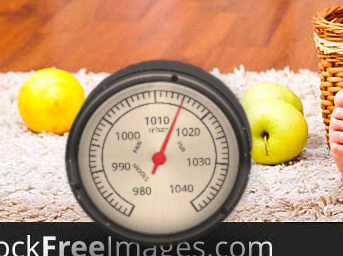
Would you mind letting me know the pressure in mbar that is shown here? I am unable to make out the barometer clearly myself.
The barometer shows 1015 mbar
